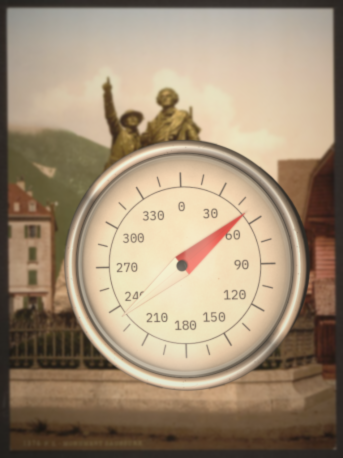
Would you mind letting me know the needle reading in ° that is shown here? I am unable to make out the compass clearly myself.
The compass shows 52.5 °
